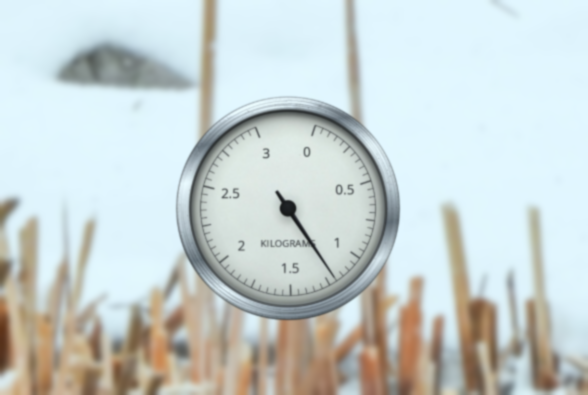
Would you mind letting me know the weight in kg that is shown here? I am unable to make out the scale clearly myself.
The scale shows 1.2 kg
